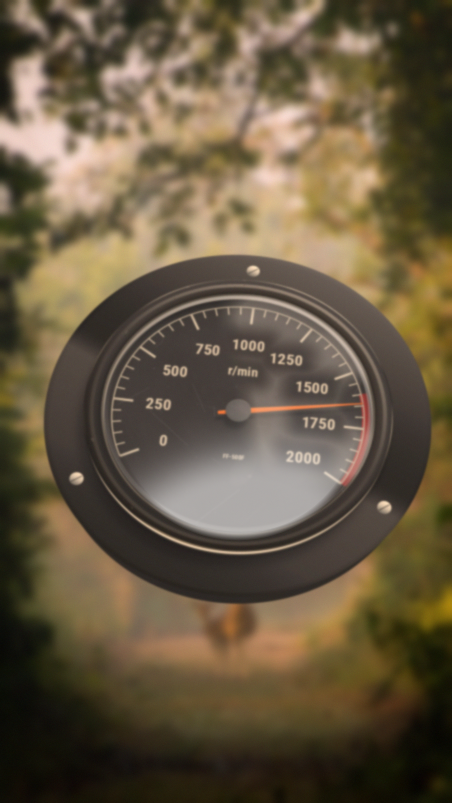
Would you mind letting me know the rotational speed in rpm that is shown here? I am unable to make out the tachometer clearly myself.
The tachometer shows 1650 rpm
